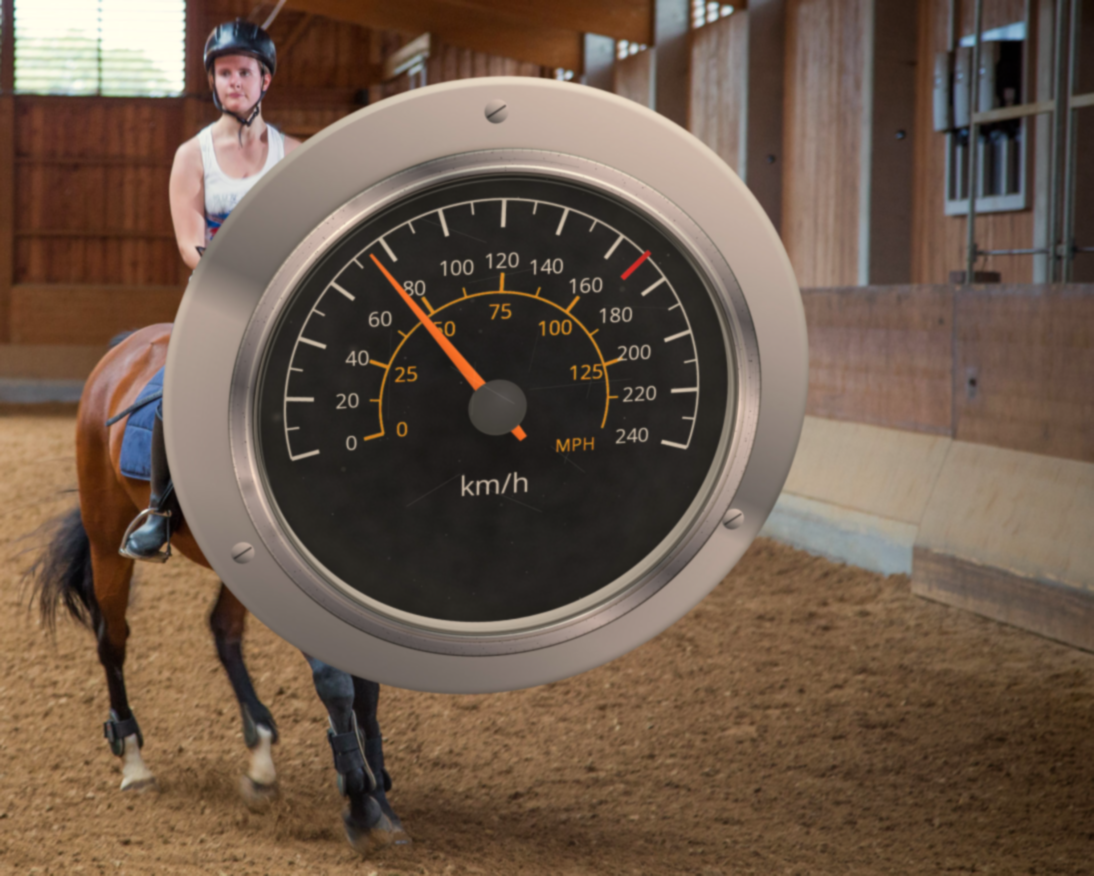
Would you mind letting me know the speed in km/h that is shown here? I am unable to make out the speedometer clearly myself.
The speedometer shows 75 km/h
